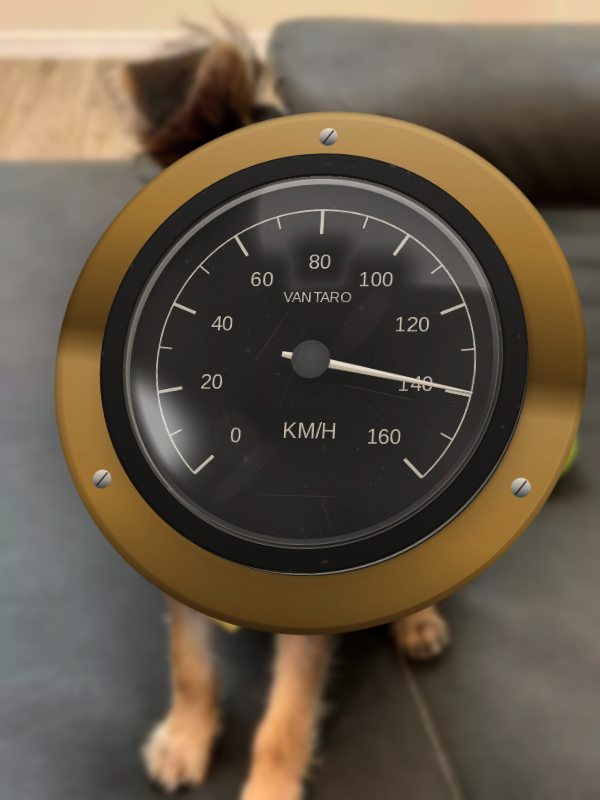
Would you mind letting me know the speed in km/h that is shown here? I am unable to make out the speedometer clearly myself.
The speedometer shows 140 km/h
